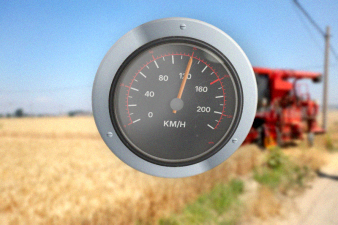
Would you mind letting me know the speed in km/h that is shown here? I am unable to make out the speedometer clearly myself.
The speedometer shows 120 km/h
